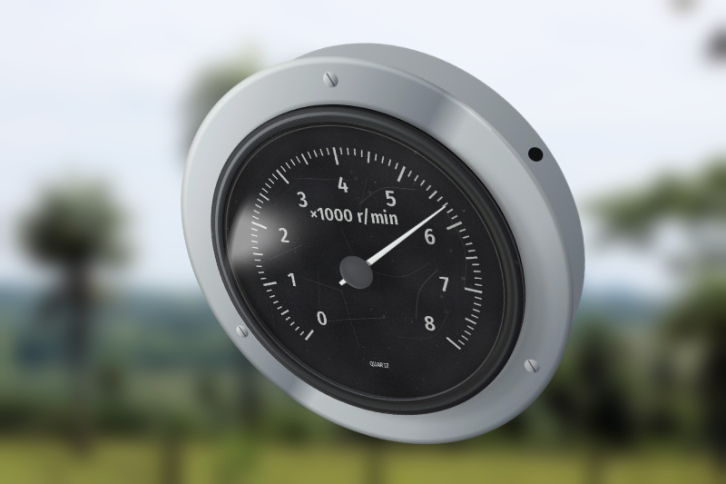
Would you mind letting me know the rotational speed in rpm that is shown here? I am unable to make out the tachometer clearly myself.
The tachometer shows 5700 rpm
